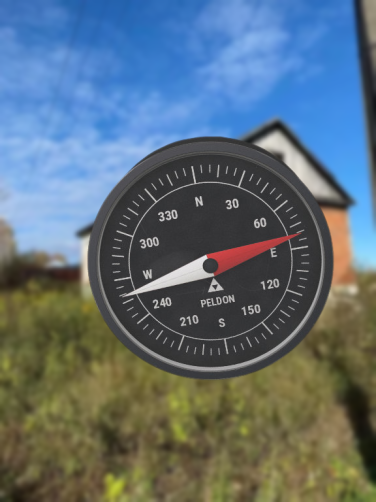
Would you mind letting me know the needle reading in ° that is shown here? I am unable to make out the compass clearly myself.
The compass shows 80 °
